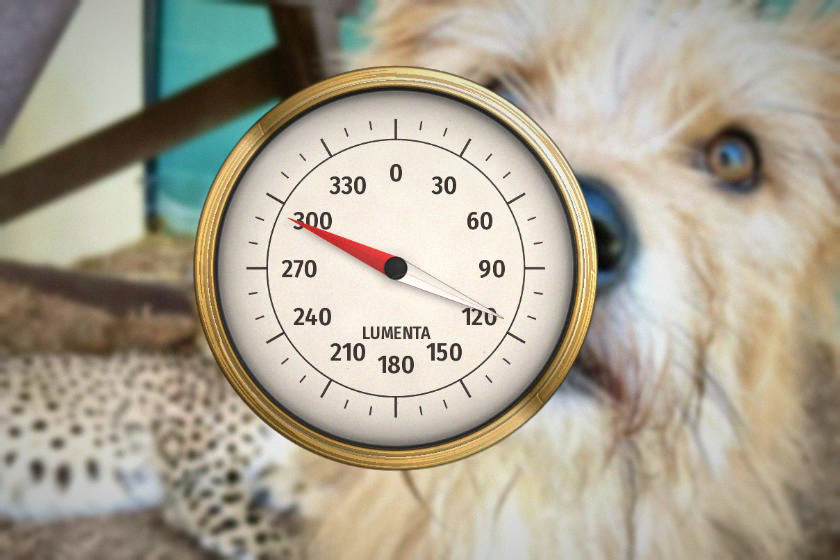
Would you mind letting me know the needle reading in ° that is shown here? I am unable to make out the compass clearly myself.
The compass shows 295 °
